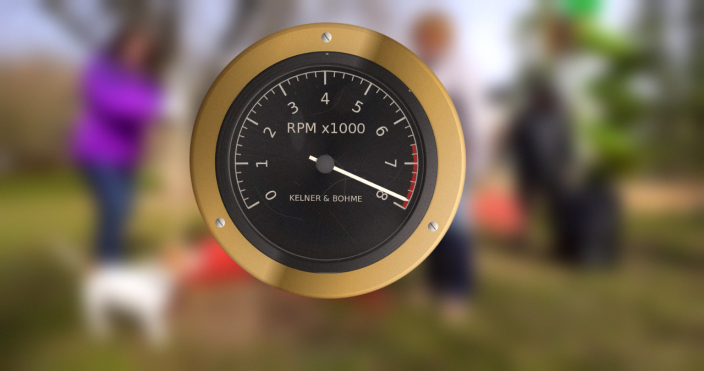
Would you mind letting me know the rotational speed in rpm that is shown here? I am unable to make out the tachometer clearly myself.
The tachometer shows 7800 rpm
